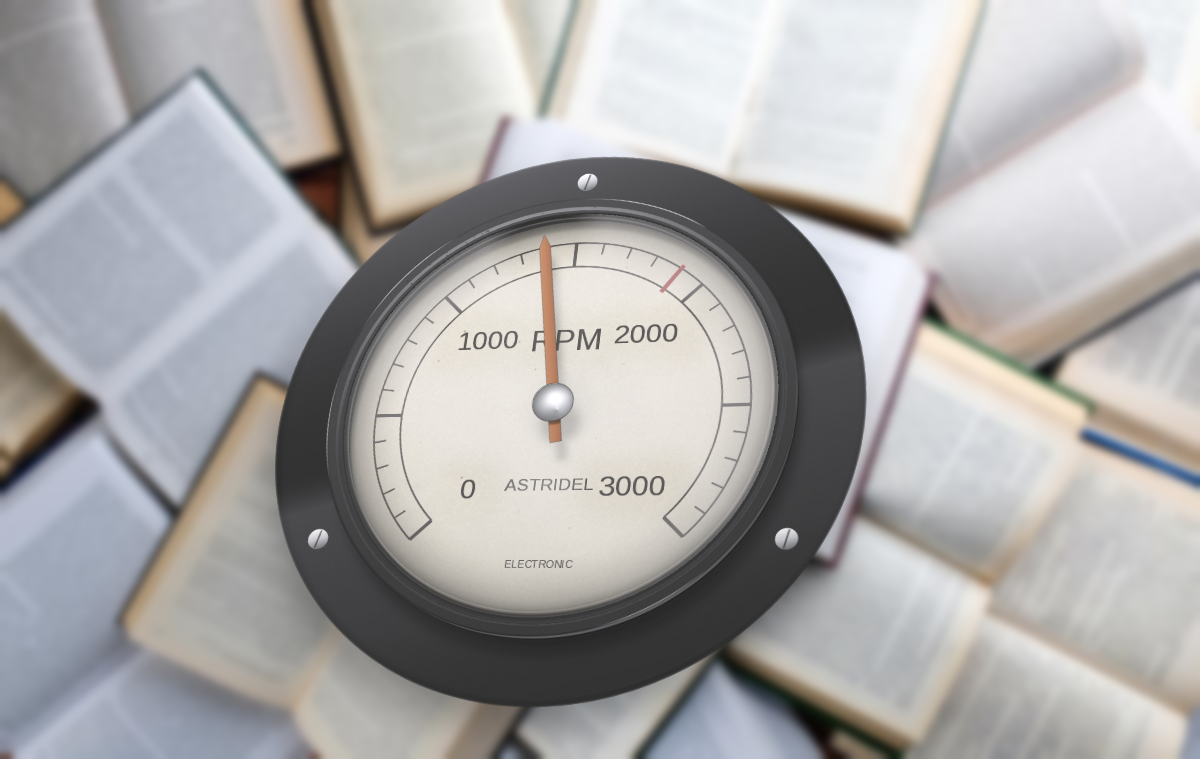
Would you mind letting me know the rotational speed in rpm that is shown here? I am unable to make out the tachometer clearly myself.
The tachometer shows 1400 rpm
